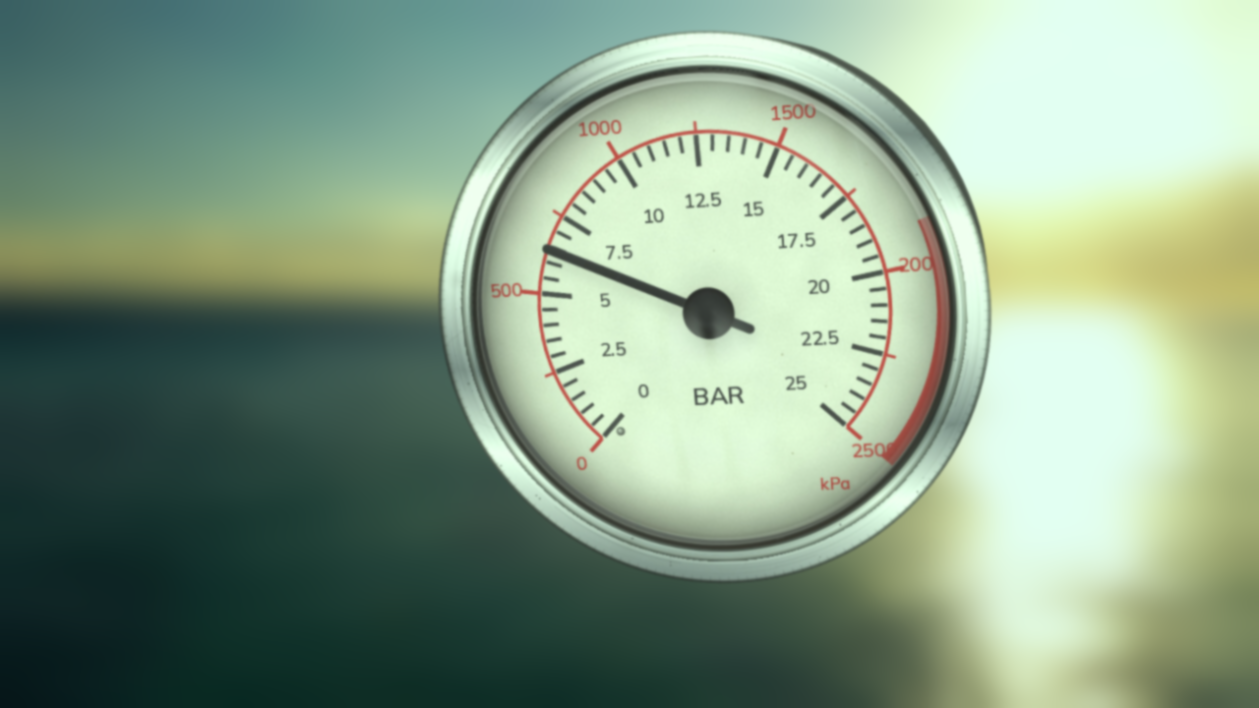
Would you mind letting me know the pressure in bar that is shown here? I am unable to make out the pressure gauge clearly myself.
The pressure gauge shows 6.5 bar
